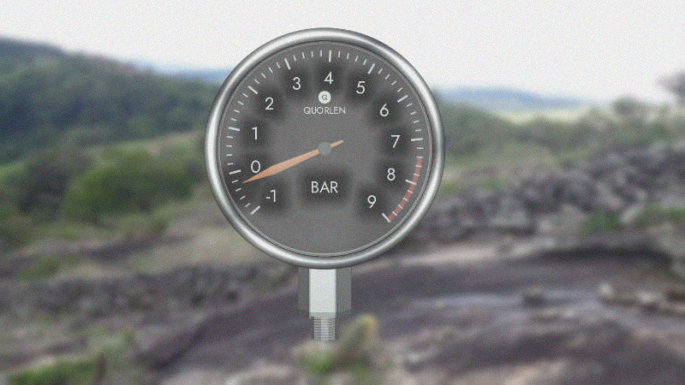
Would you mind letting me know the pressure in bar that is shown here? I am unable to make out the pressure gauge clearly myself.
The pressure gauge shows -0.3 bar
